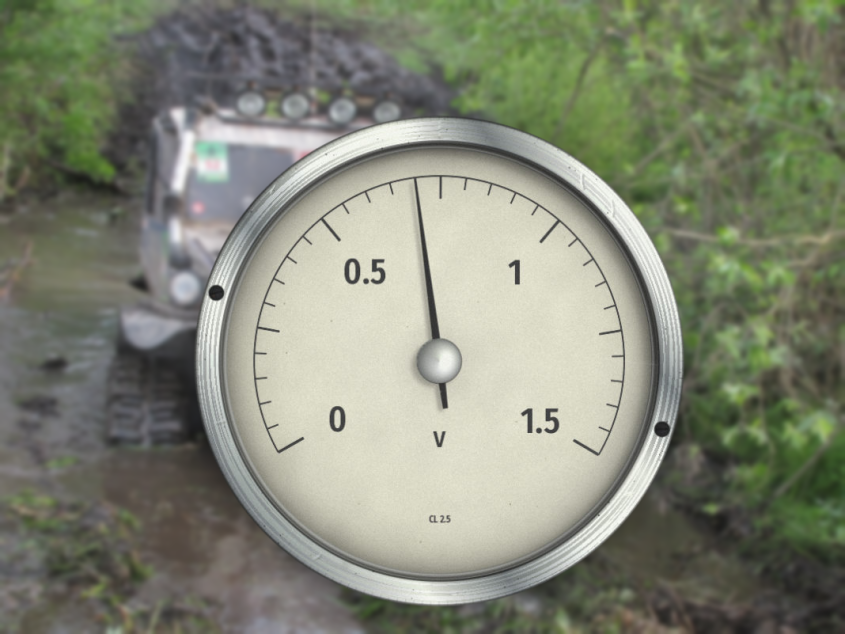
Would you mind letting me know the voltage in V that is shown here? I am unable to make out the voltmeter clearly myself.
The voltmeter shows 0.7 V
